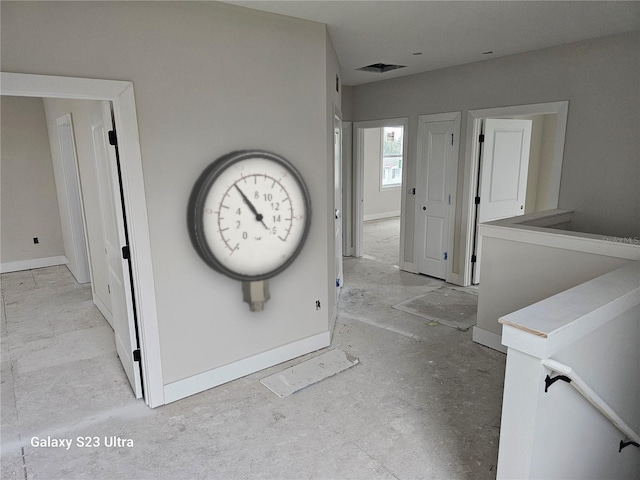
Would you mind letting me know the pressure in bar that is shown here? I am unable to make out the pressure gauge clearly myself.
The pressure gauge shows 6 bar
